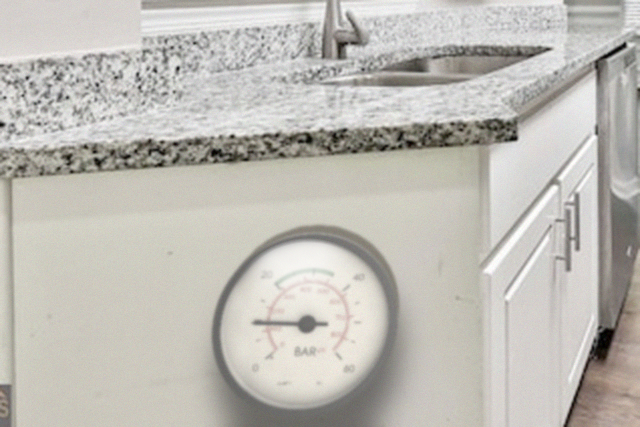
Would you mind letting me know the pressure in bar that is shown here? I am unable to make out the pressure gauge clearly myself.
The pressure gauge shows 10 bar
